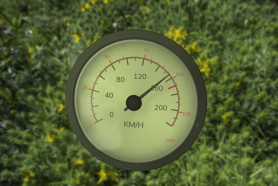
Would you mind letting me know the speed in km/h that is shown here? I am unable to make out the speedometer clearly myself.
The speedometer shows 155 km/h
